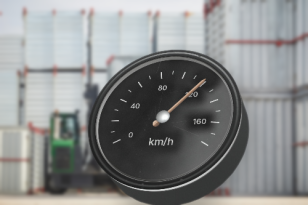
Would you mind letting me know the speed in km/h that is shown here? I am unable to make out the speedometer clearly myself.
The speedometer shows 120 km/h
